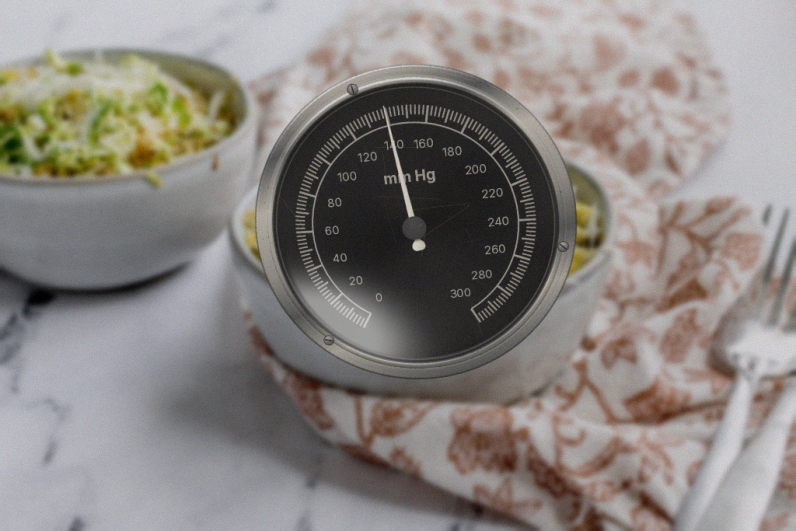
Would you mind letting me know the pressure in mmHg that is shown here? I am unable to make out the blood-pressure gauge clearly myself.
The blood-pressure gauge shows 140 mmHg
